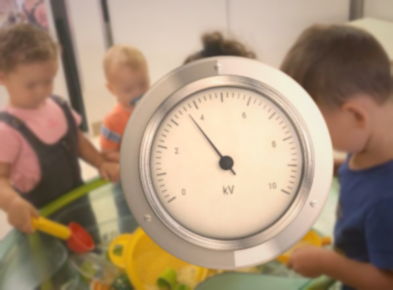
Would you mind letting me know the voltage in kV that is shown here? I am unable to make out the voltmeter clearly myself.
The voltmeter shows 3.6 kV
